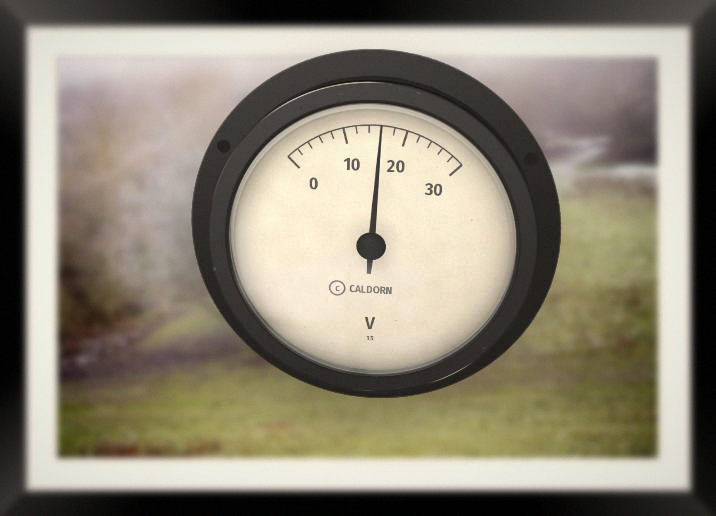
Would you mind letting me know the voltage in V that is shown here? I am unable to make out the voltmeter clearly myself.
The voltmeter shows 16 V
